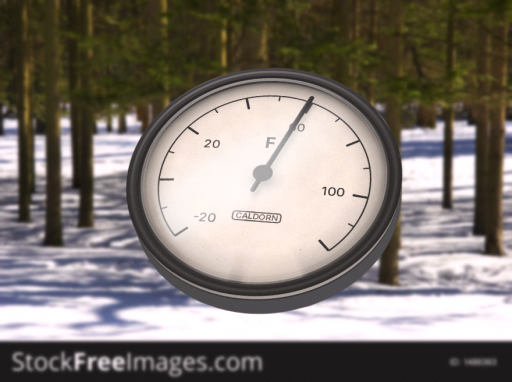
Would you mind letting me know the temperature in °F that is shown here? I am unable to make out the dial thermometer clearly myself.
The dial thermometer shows 60 °F
